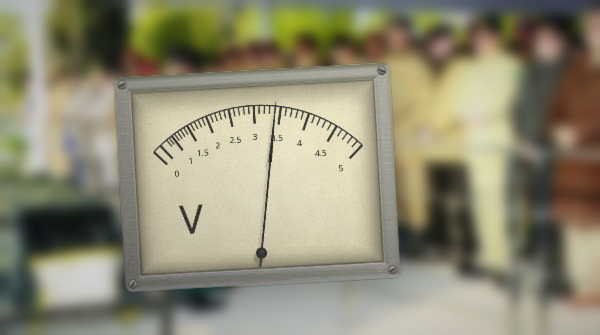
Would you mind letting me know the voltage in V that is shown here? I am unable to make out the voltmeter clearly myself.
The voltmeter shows 3.4 V
